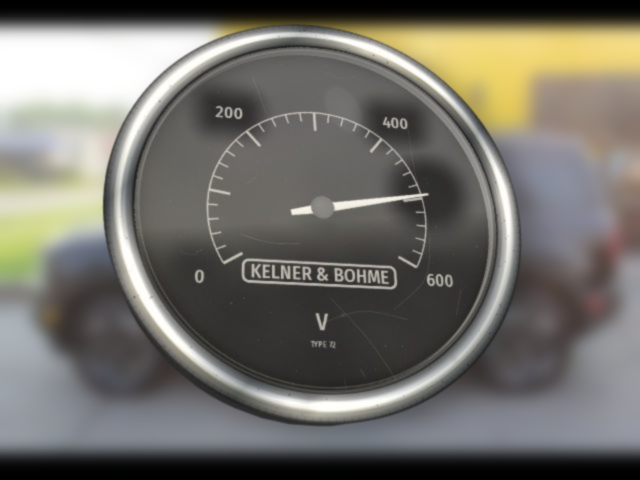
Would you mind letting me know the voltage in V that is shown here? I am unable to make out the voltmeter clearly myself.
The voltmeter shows 500 V
